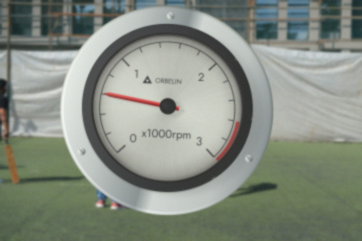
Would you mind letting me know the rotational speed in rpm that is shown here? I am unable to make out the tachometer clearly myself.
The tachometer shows 600 rpm
